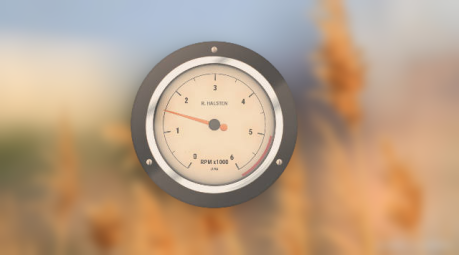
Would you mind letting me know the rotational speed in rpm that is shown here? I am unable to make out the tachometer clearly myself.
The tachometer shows 1500 rpm
